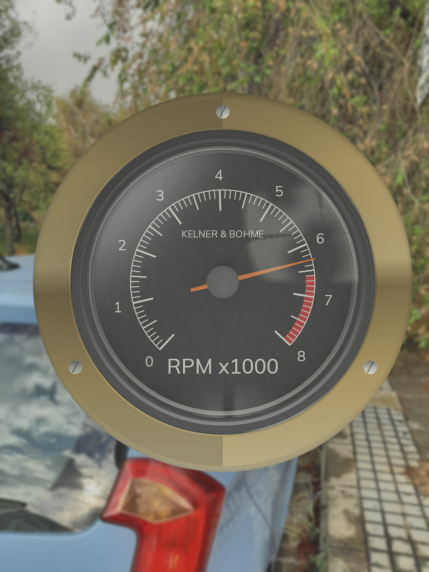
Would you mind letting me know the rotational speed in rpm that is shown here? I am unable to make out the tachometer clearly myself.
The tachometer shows 6300 rpm
